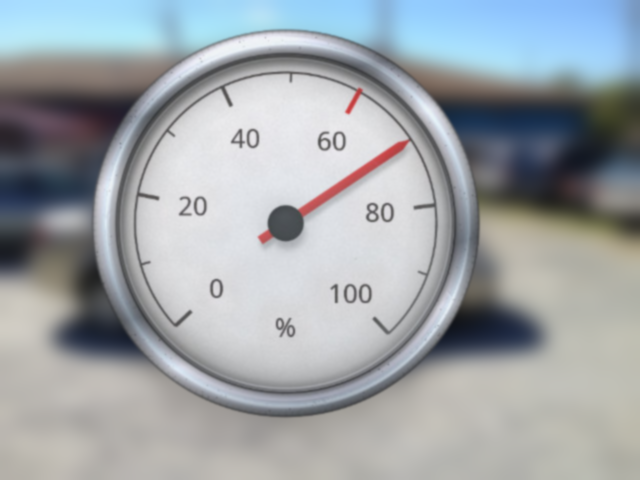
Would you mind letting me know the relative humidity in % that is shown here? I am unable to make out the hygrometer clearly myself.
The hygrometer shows 70 %
